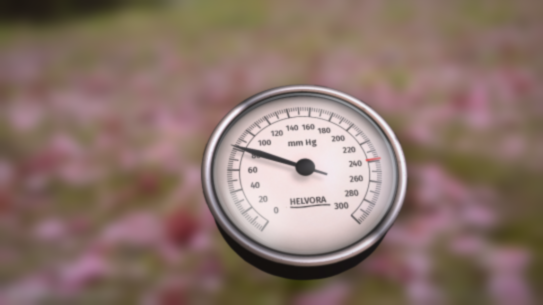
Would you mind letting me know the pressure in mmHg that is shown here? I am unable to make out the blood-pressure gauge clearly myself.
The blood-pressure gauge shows 80 mmHg
